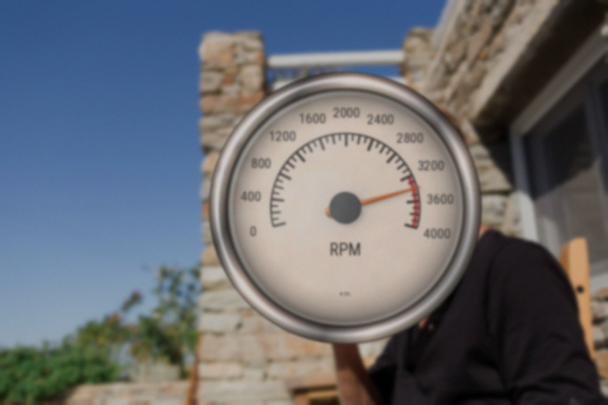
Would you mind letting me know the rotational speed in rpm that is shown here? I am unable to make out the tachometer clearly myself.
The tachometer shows 3400 rpm
